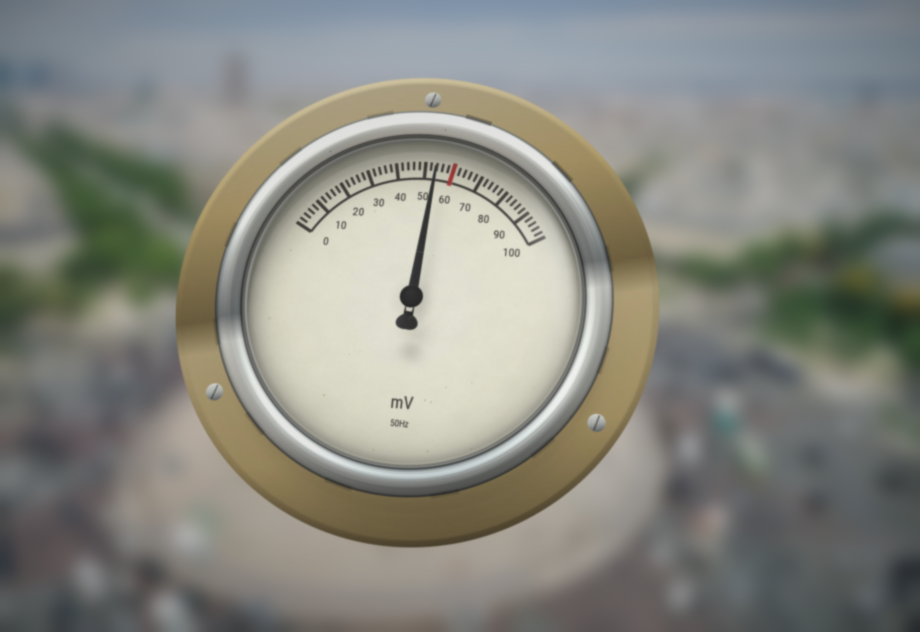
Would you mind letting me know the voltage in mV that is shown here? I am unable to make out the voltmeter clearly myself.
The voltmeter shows 54 mV
